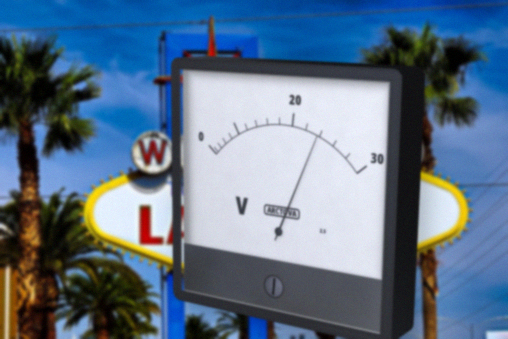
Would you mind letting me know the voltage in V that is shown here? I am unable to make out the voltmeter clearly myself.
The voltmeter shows 24 V
